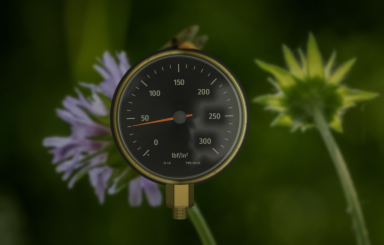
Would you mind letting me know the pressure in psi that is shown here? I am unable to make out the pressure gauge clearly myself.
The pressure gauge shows 40 psi
